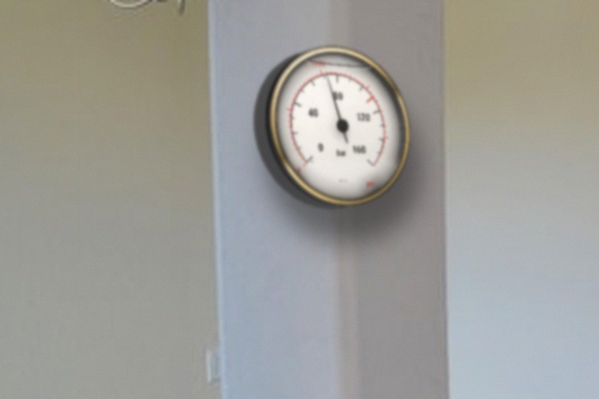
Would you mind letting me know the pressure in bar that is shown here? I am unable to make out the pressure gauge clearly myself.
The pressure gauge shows 70 bar
